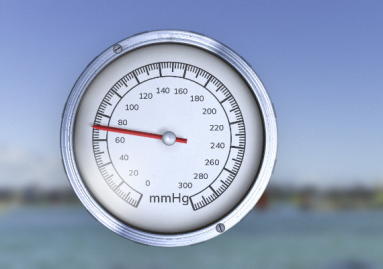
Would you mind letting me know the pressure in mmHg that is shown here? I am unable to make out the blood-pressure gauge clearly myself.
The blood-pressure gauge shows 70 mmHg
